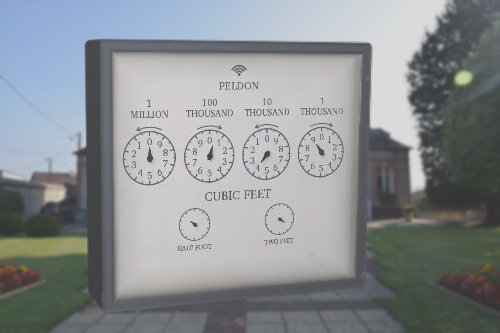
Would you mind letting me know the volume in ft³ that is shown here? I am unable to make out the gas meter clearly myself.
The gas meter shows 3900 ft³
